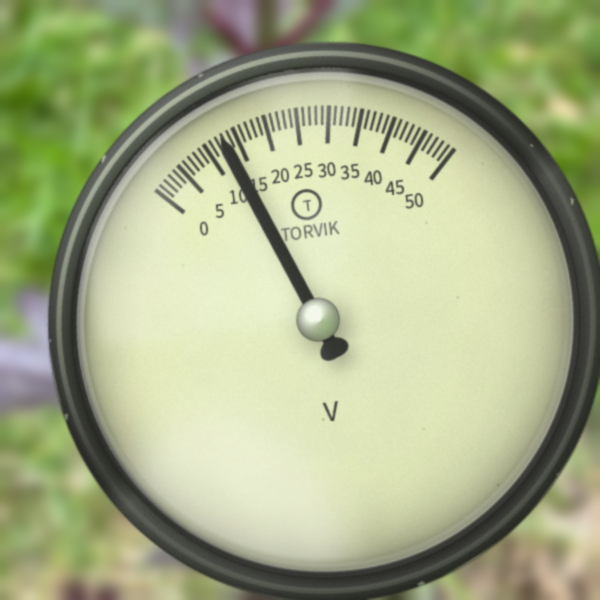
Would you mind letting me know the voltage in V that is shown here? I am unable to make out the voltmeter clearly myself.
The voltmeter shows 13 V
